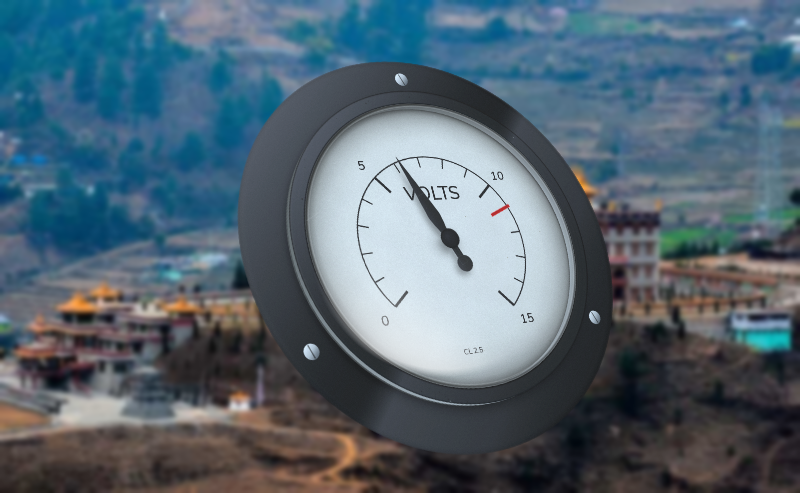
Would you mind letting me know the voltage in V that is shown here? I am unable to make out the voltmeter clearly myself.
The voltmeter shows 6 V
